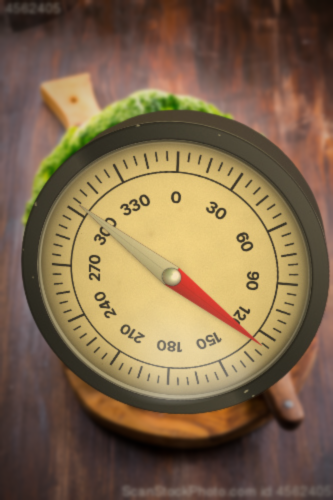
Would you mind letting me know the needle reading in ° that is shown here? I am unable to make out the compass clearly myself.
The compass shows 125 °
